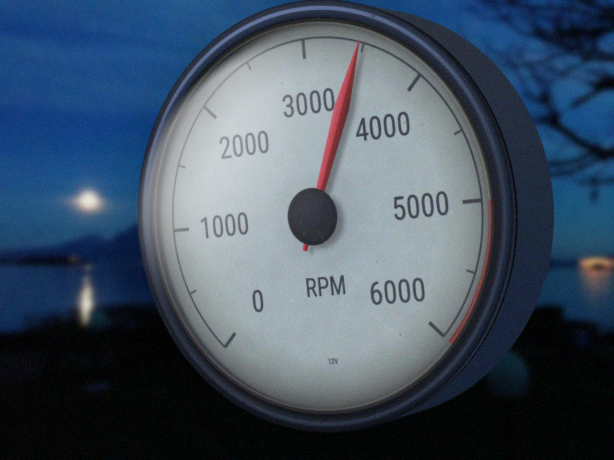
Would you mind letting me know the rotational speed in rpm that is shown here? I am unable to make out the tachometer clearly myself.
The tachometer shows 3500 rpm
